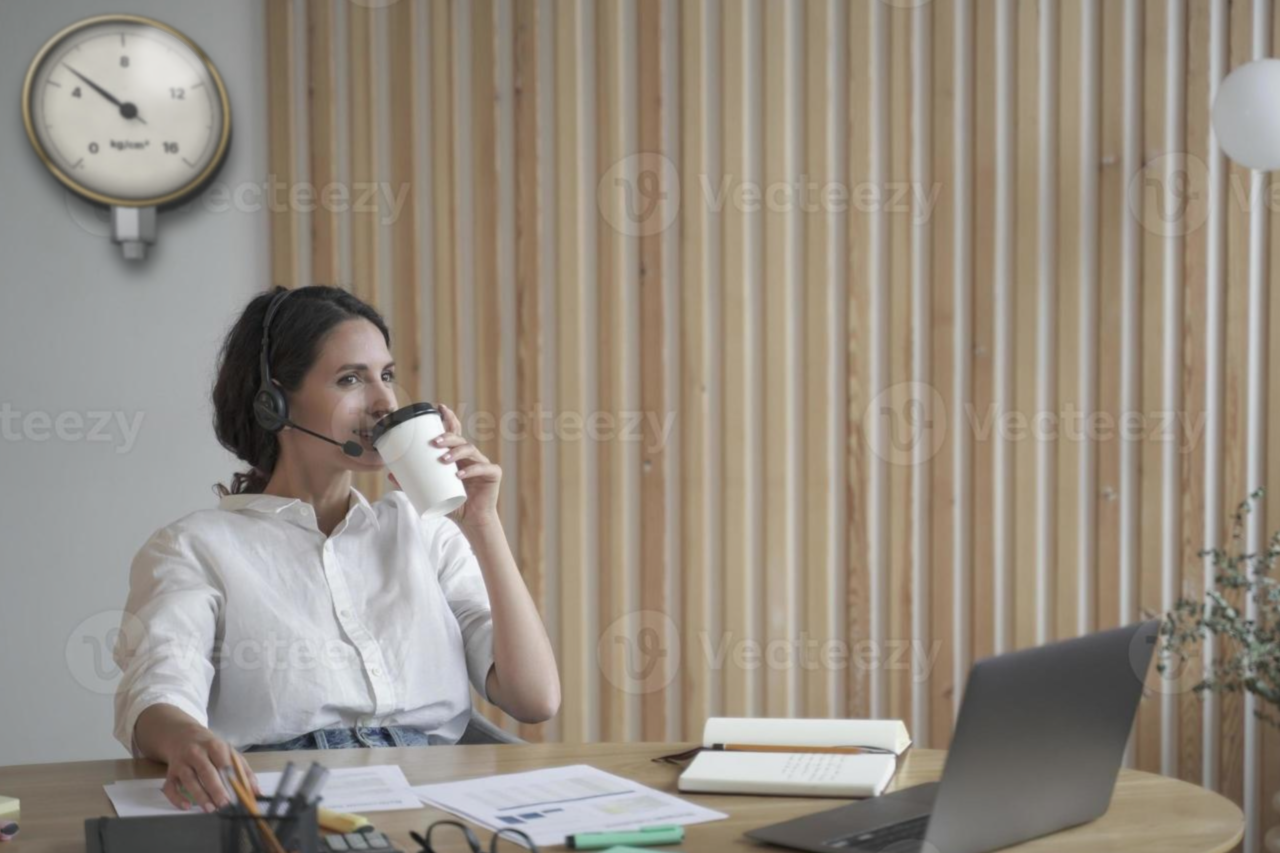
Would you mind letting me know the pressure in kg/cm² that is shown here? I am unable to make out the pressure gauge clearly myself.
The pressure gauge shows 5 kg/cm²
